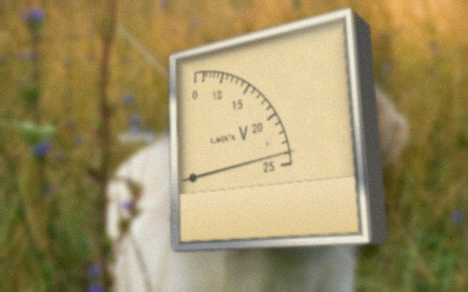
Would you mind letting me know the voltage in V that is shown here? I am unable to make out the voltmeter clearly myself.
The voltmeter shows 24 V
